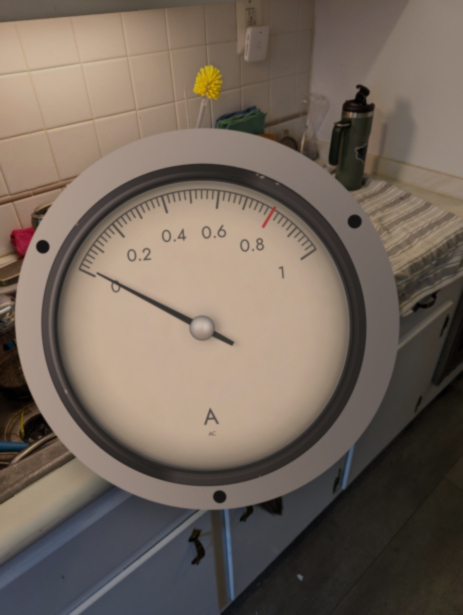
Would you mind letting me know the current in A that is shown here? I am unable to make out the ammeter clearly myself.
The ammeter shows 0.02 A
